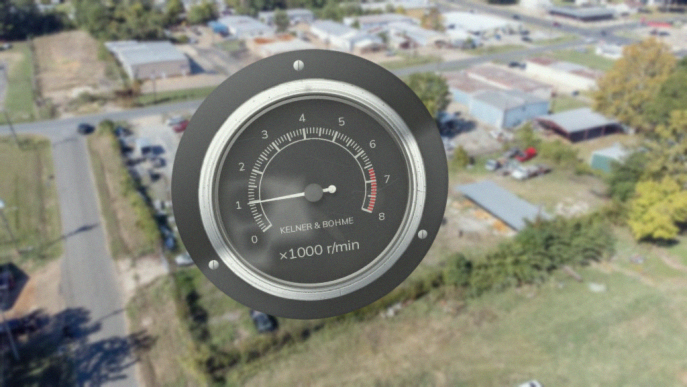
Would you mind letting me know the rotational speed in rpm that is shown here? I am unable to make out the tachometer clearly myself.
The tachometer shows 1000 rpm
